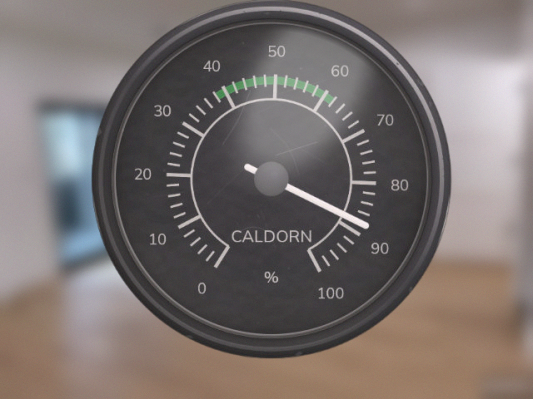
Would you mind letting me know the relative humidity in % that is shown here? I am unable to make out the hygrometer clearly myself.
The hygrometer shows 88 %
